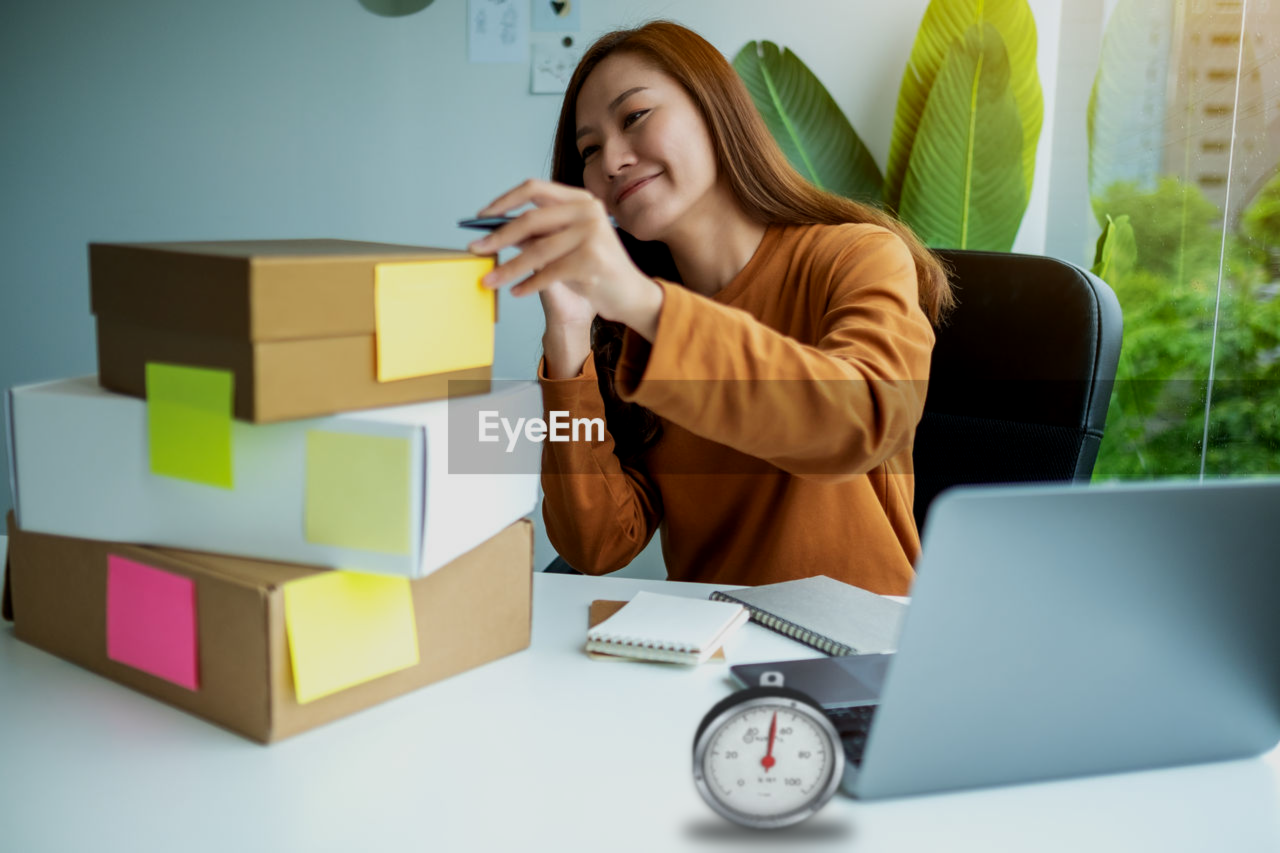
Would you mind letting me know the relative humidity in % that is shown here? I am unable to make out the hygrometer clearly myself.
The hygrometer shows 52 %
